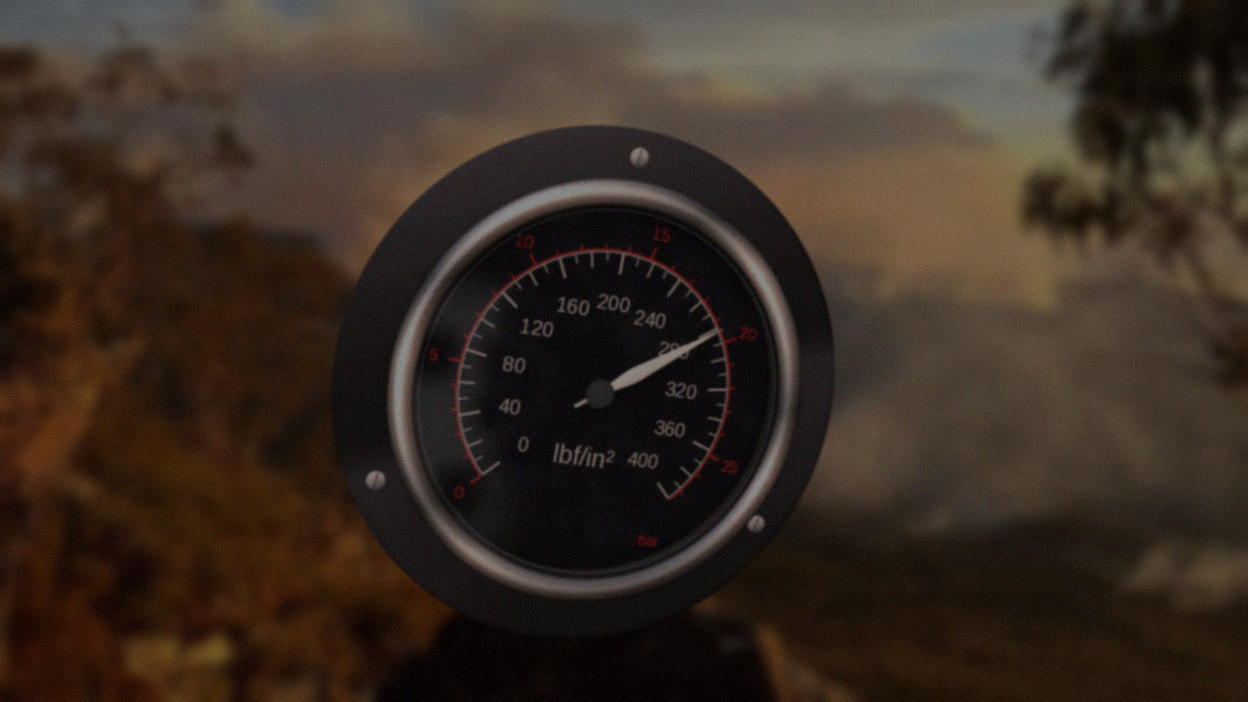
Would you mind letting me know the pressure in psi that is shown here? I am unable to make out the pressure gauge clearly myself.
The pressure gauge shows 280 psi
